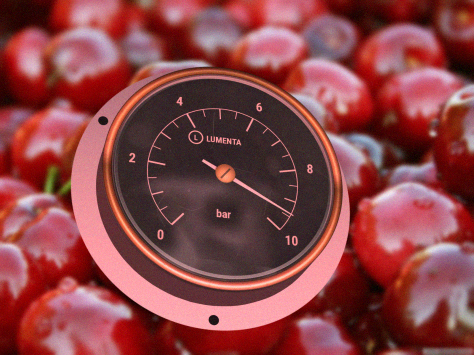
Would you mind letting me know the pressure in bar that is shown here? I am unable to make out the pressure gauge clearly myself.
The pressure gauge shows 9.5 bar
